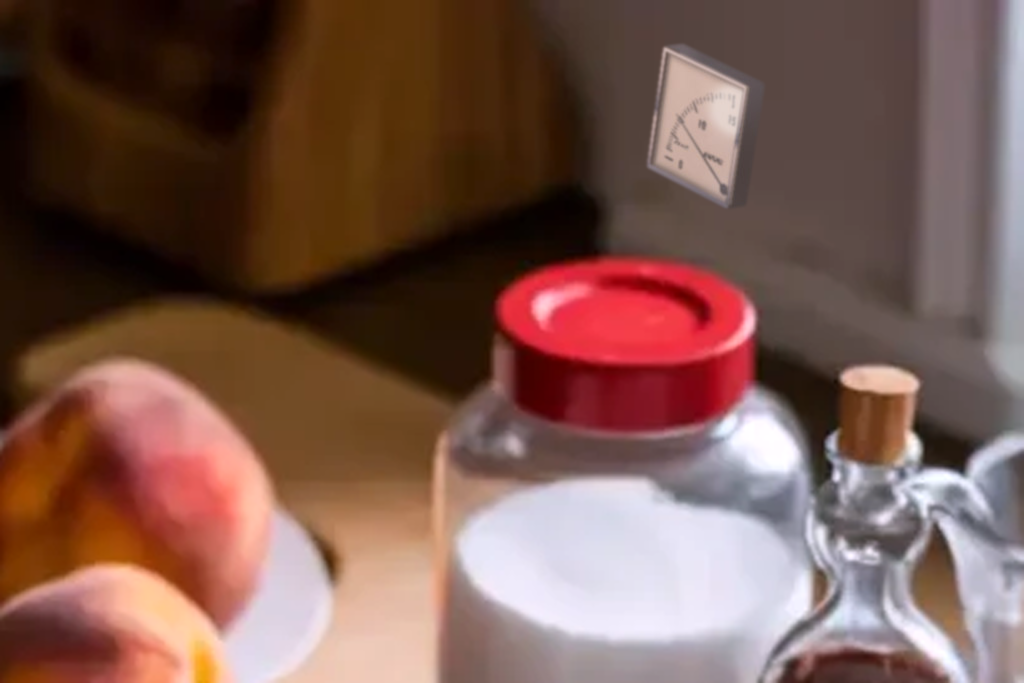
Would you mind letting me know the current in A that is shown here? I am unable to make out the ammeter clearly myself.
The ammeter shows 7.5 A
